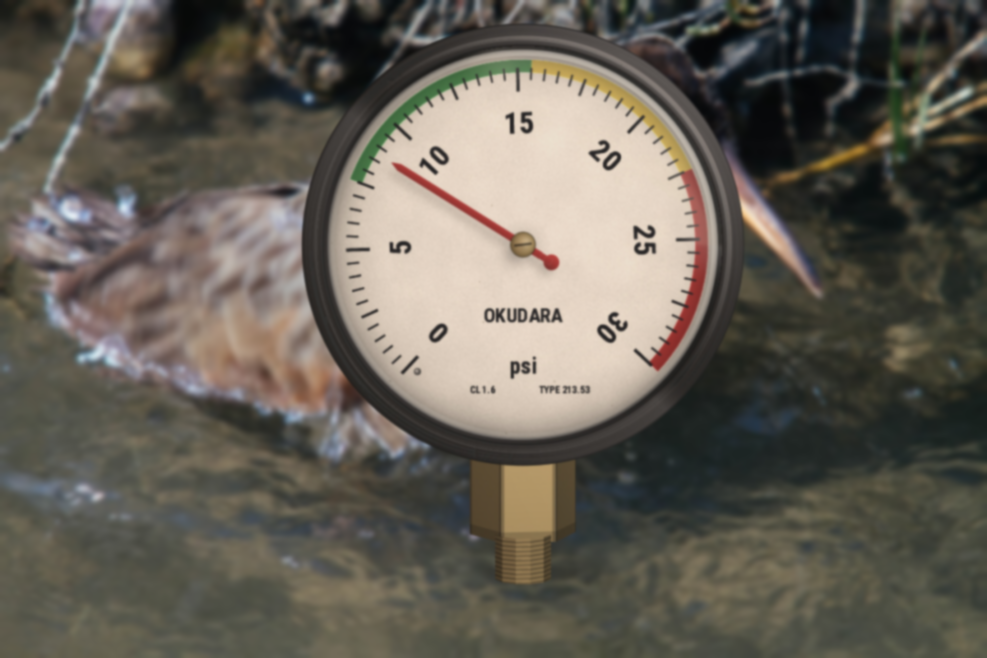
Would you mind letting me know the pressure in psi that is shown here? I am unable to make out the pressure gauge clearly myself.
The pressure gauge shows 8.75 psi
